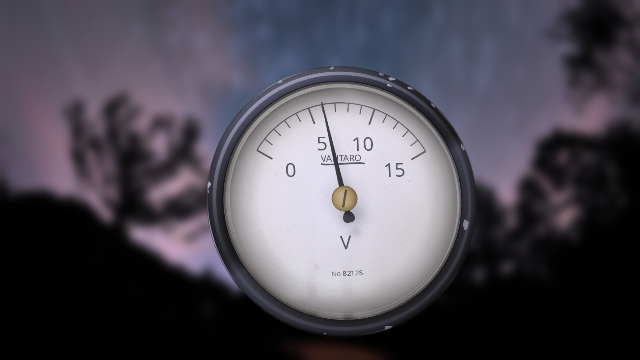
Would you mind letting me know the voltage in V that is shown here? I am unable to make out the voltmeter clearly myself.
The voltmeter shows 6 V
